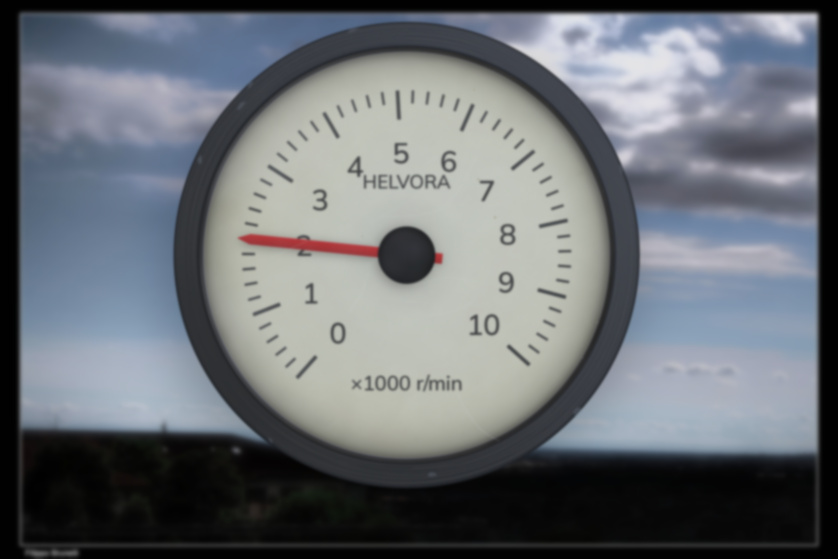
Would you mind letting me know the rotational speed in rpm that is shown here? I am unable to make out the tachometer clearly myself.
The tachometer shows 2000 rpm
